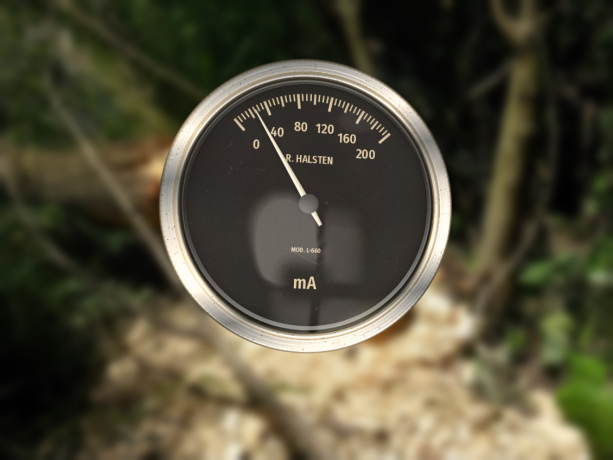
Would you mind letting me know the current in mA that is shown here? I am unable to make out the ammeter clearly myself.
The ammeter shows 25 mA
